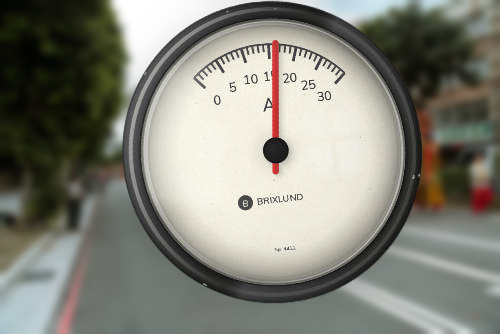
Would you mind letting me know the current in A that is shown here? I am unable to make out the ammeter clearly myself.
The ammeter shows 16 A
